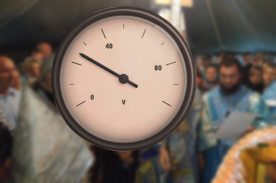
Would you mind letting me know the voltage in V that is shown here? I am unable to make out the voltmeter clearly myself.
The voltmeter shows 25 V
